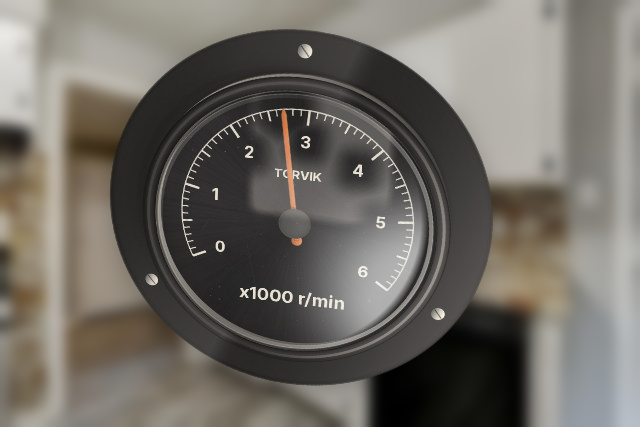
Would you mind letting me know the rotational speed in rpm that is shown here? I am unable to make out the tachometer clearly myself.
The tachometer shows 2700 rpm
